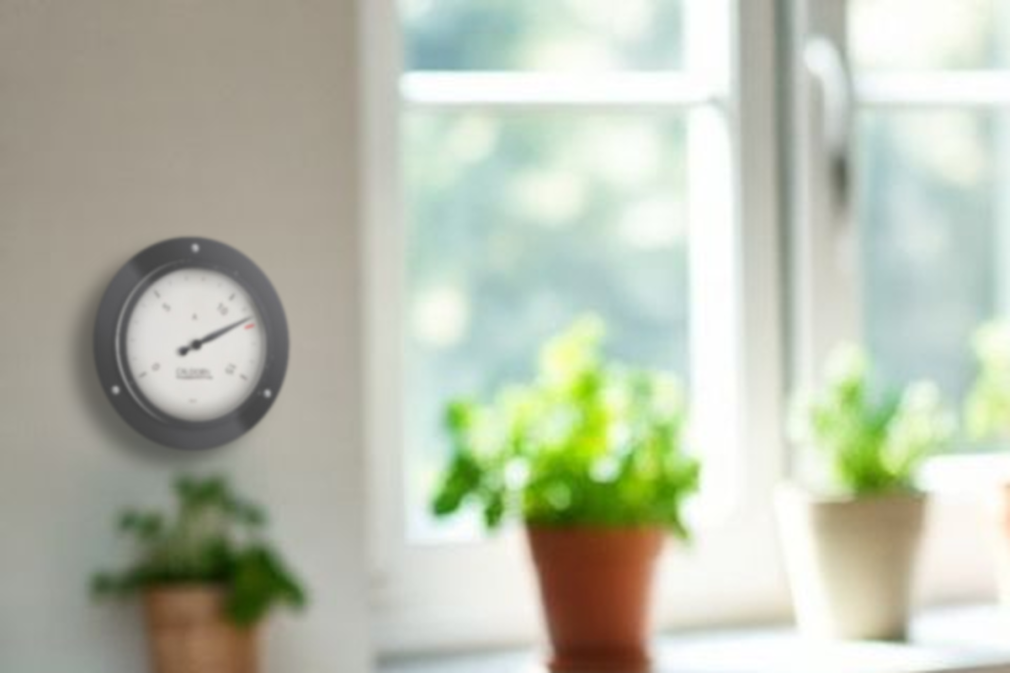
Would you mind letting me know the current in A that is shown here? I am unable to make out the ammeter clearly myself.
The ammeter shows 11.5 A
